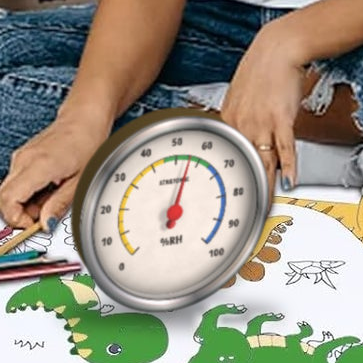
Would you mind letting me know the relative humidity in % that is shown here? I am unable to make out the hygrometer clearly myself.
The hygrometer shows 55 %
